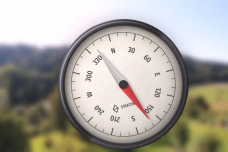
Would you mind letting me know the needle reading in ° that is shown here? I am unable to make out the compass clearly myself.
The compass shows 160 °
